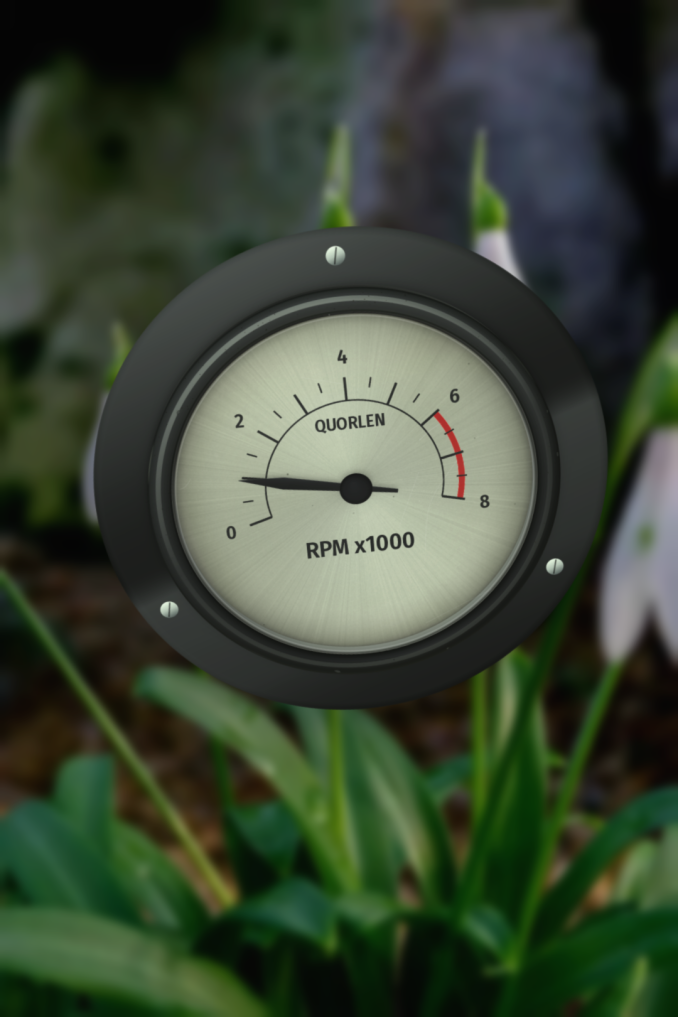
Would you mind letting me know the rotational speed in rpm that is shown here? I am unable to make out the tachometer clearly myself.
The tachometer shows 1000 rpm
